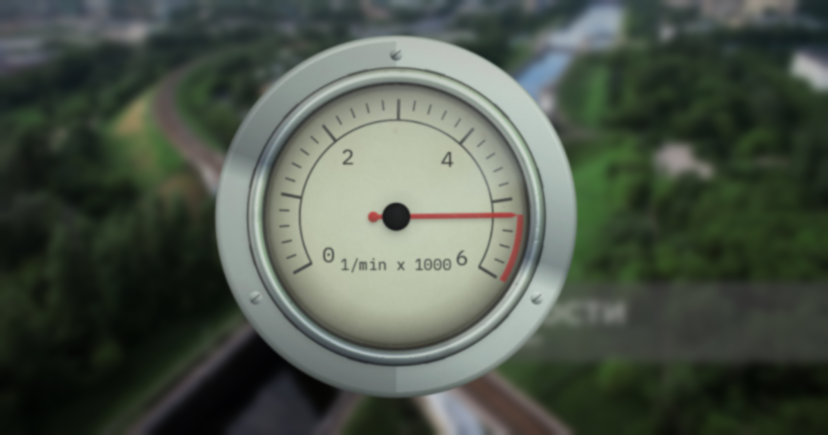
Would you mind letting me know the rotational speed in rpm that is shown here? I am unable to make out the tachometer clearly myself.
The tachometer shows 5200 rpm
